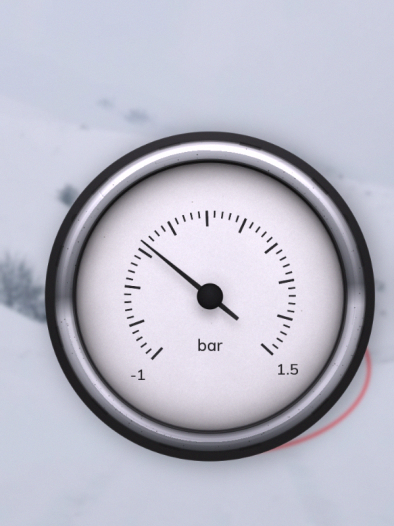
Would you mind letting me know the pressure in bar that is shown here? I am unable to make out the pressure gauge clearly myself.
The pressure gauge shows -0.2 bar
